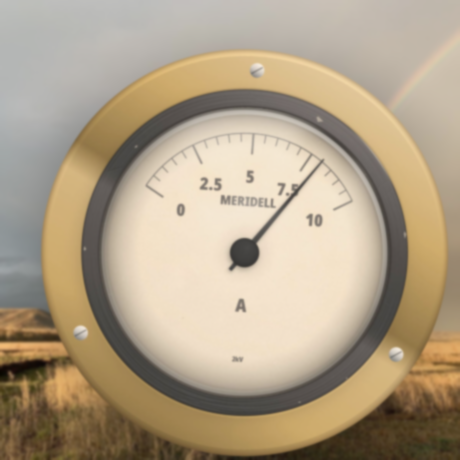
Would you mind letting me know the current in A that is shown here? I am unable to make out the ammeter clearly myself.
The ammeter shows 8 A
